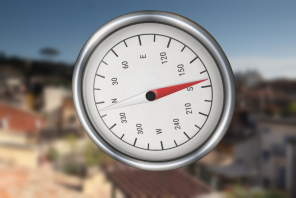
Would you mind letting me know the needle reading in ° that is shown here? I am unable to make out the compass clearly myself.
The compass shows 172.5 °
